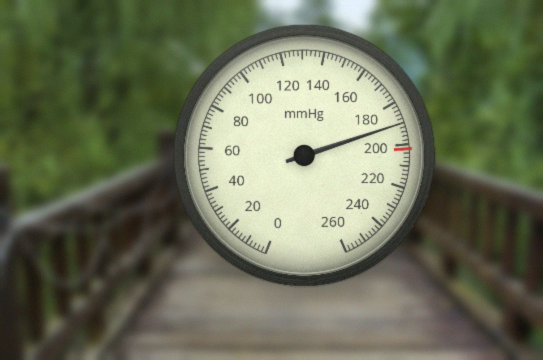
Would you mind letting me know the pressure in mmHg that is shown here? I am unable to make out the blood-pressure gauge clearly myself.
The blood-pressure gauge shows 190 mmHg
